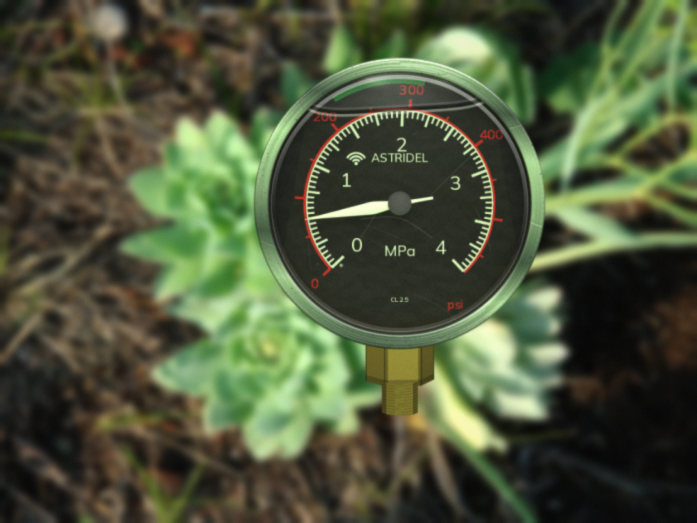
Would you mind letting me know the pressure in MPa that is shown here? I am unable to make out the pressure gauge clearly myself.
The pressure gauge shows 0.5 MPa
